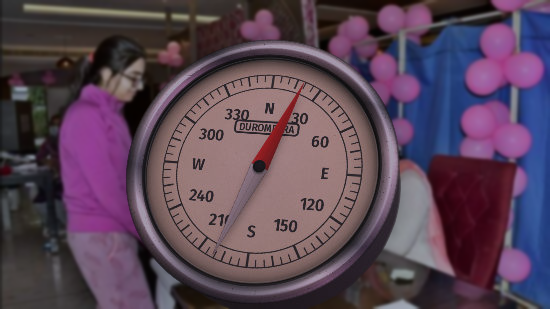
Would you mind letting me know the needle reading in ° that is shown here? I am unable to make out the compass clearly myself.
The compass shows 20 °
